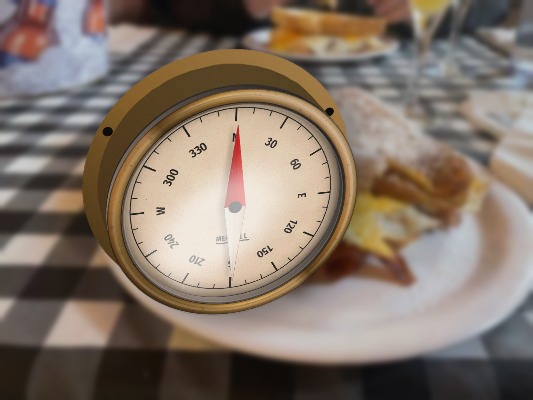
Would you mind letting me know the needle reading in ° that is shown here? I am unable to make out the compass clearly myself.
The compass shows 0 °
